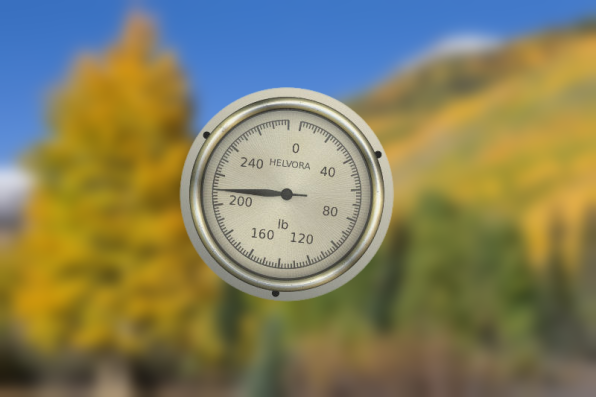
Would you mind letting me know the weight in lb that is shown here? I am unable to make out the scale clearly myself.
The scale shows 210 lb
